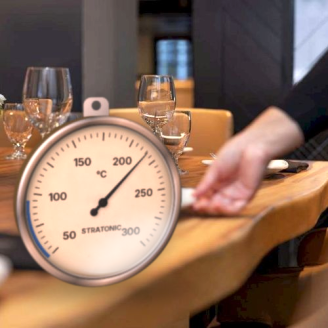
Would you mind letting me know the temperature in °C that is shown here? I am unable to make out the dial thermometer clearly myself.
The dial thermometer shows 215 °C
